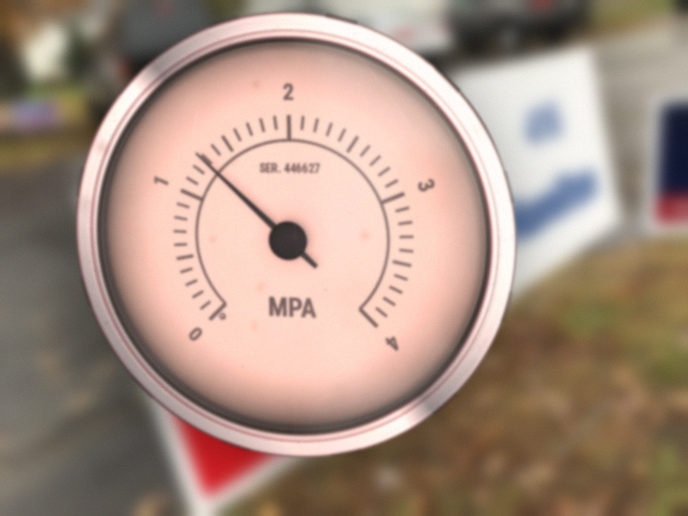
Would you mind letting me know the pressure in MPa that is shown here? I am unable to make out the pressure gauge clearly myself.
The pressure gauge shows 1.3 MPa
